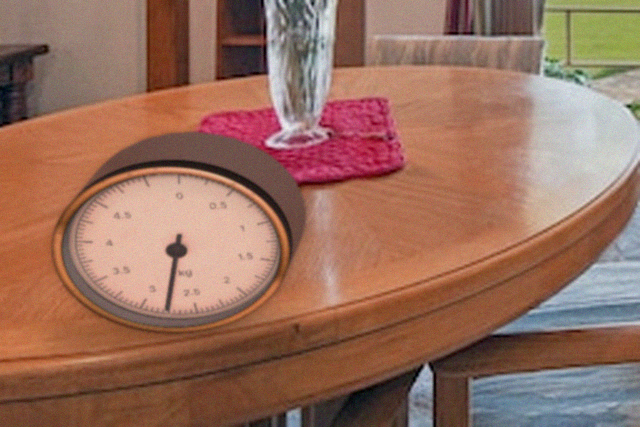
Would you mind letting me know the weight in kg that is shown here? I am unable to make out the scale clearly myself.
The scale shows 2.75 kg
